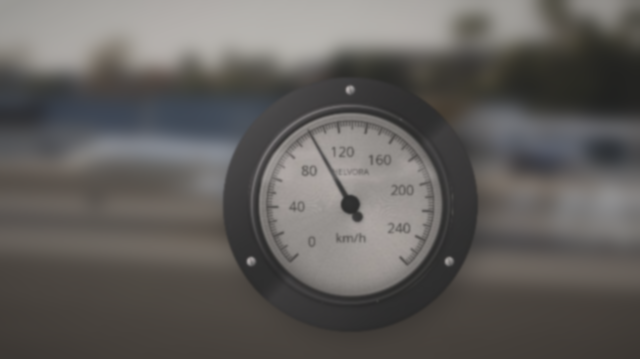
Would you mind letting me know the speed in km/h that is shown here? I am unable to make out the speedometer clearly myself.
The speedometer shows 100 km/h
